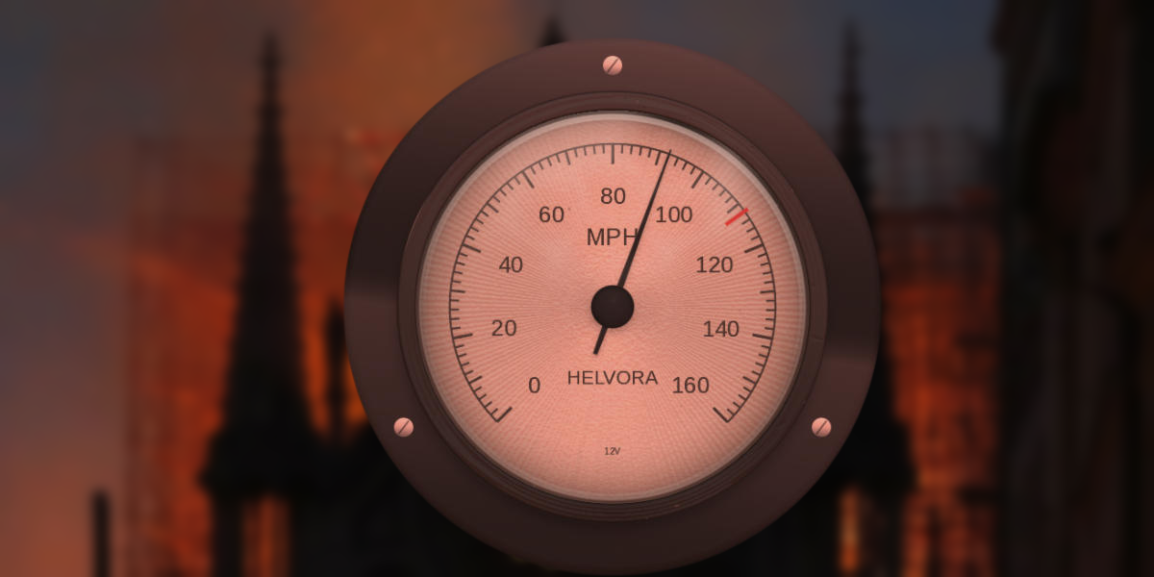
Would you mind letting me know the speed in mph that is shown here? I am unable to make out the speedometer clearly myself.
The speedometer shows 92 mph
